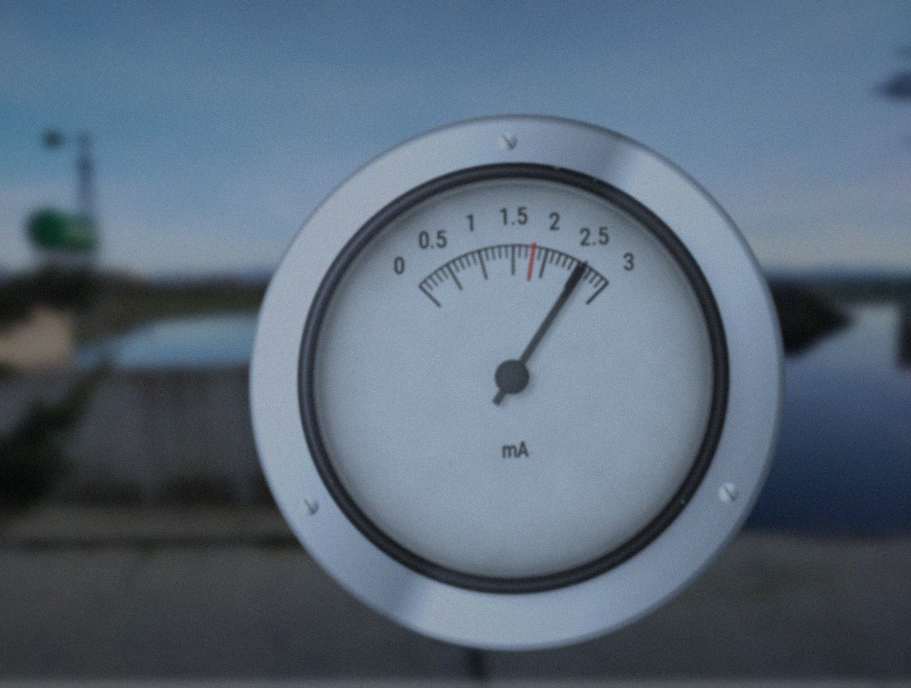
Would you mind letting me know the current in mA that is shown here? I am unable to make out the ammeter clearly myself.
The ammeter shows 2.6 mA
